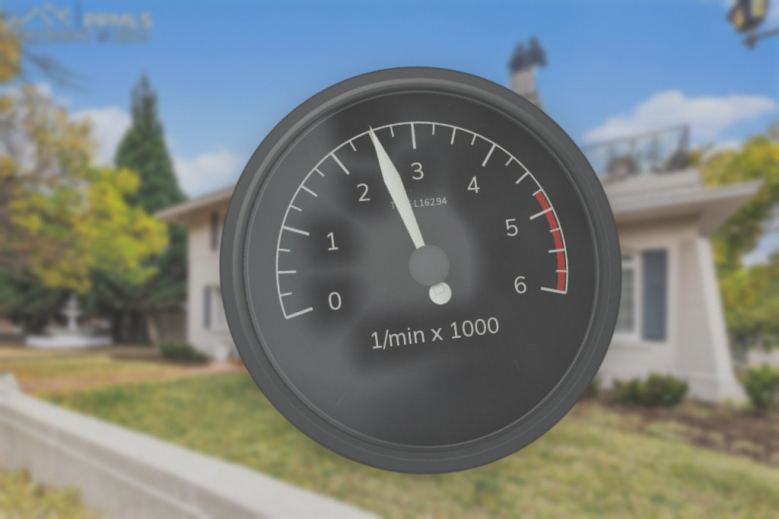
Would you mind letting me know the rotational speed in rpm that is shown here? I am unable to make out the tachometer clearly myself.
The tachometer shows 2500 rpm
